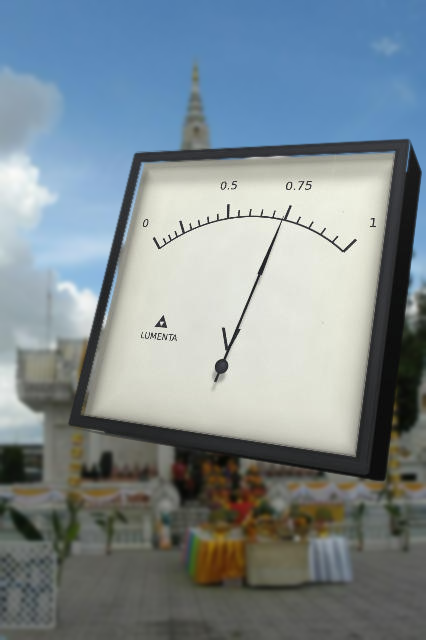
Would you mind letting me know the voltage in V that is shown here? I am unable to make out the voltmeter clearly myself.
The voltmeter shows 0.75 V
